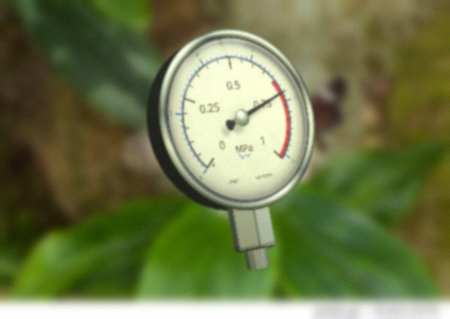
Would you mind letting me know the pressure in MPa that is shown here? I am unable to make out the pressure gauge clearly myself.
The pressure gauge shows 0.75 MPa
